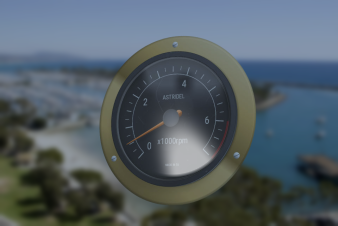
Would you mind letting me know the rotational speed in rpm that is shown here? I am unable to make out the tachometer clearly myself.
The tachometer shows 500 rpm
